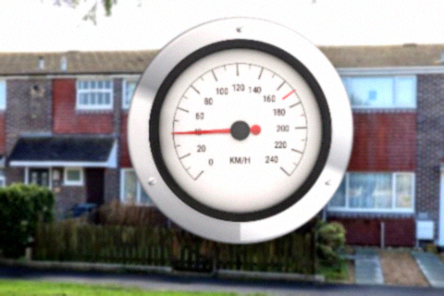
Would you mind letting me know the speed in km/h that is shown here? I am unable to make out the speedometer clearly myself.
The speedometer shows 40 km/h
